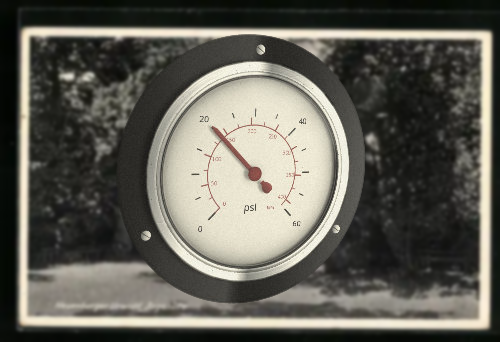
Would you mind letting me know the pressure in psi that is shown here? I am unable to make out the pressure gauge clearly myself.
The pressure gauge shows 20 psi
